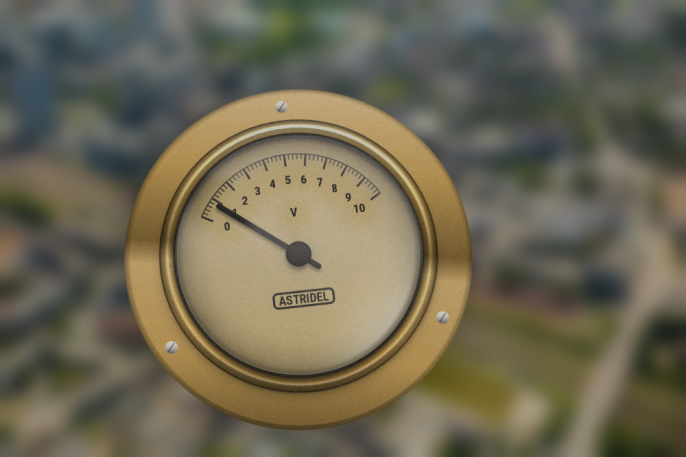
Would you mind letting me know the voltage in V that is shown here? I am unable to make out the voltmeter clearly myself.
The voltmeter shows 0.8 V
